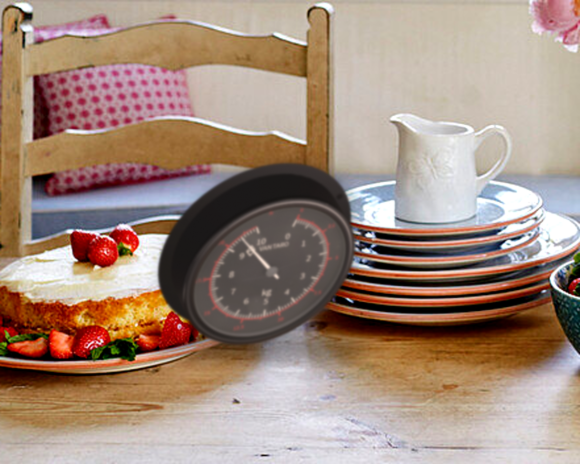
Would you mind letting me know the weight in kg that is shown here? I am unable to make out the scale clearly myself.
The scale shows 9.5 kg
